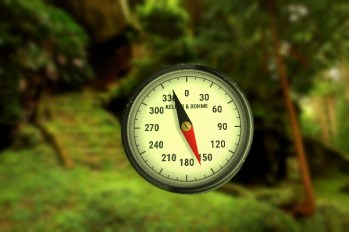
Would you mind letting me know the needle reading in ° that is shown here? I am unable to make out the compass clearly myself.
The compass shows 160 °
